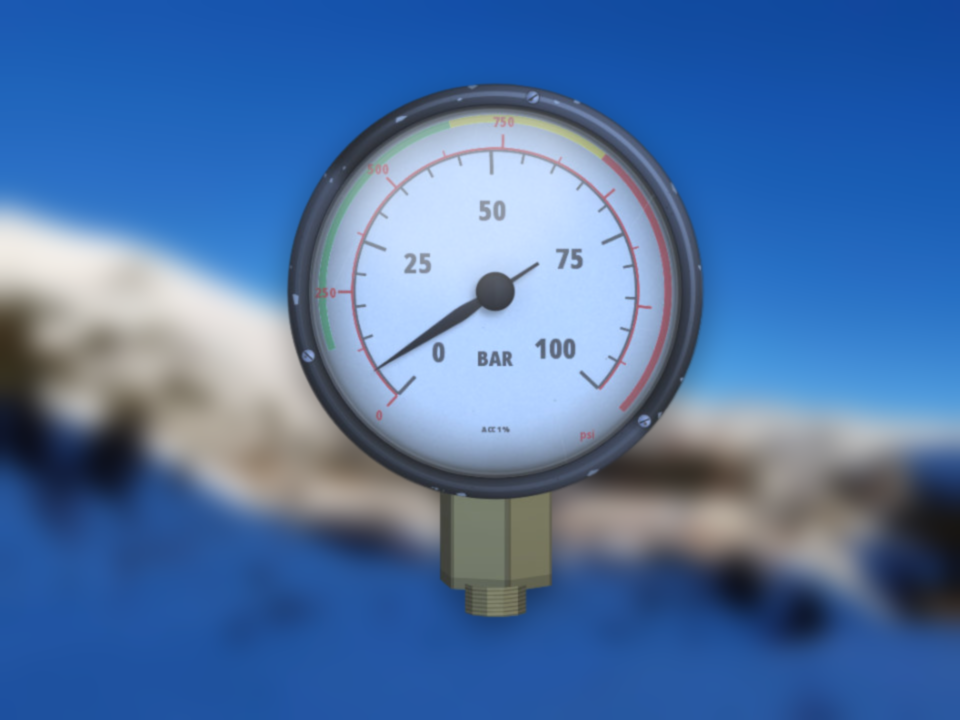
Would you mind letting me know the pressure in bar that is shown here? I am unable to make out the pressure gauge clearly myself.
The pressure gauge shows 5 bar
